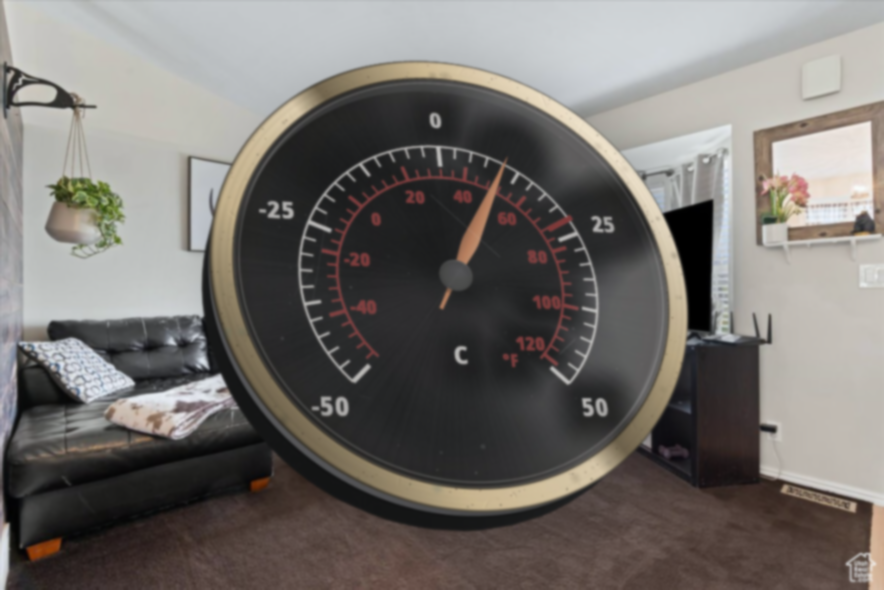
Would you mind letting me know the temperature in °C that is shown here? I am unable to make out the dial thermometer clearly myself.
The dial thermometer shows 10 °C
